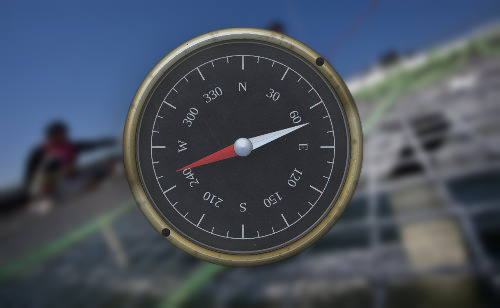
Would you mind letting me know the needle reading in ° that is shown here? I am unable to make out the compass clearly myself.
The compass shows 250 °
